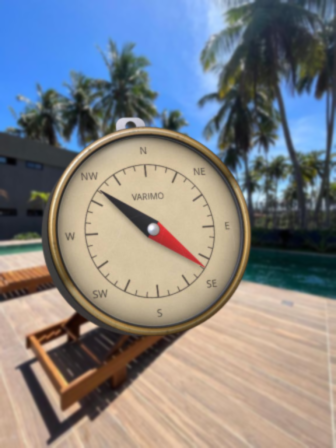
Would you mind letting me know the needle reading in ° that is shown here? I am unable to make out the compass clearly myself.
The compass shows 130 °
